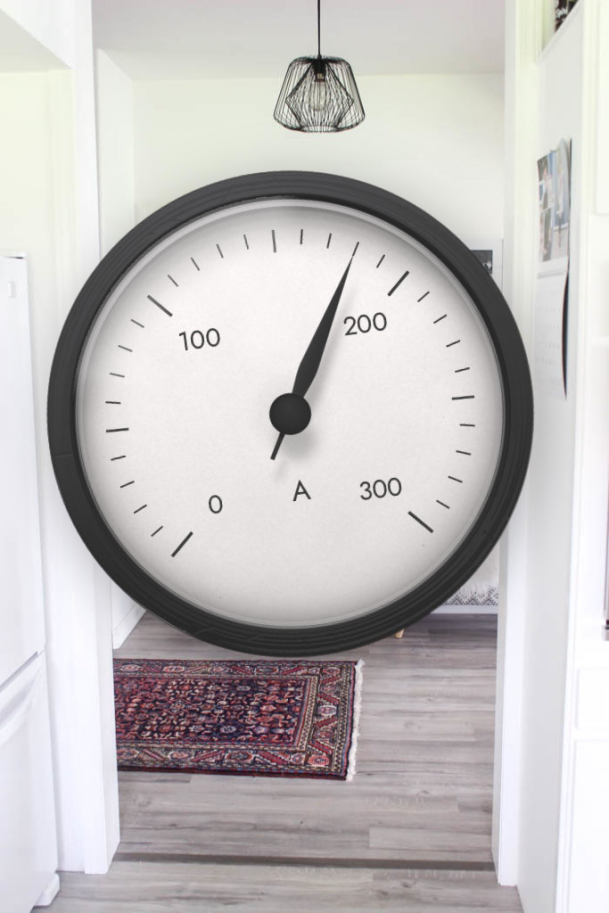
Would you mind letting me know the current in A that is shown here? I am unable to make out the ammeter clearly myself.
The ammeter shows 180 A
